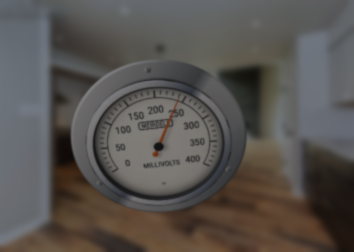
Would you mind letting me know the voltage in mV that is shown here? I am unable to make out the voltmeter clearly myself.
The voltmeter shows 240 mV
